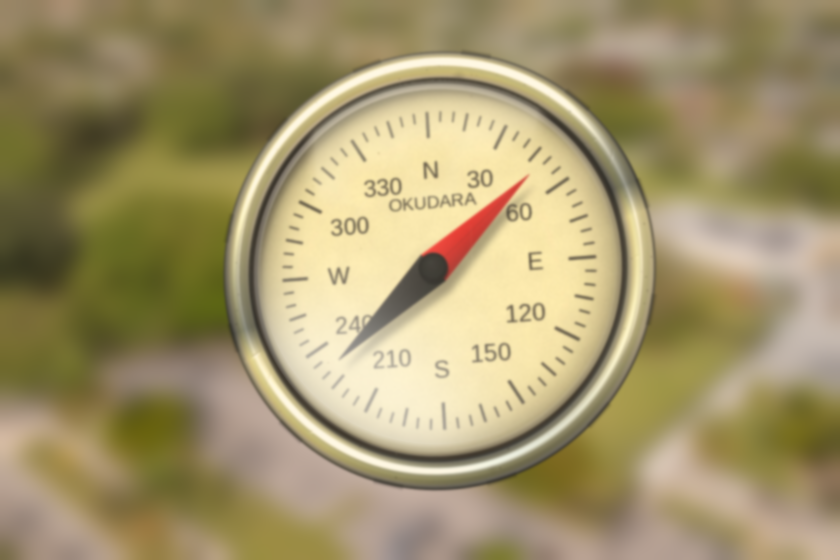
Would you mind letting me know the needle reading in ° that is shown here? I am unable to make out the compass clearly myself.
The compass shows 50 °
